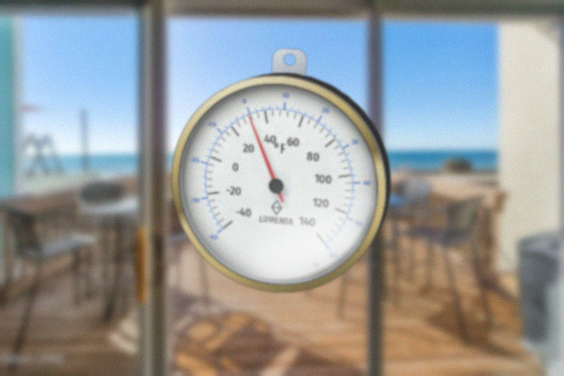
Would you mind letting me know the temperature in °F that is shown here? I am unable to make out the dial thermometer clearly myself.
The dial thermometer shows 32 °F
